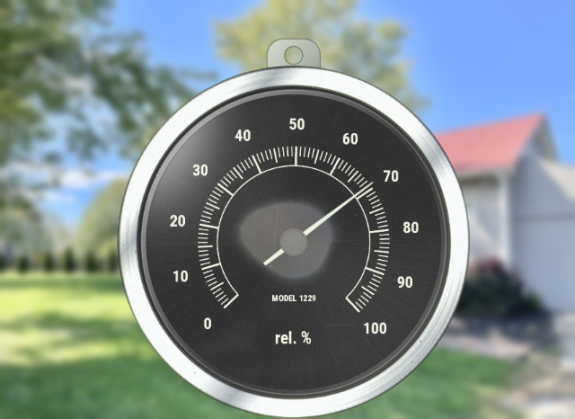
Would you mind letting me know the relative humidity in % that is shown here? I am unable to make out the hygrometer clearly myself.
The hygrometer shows 69 %
